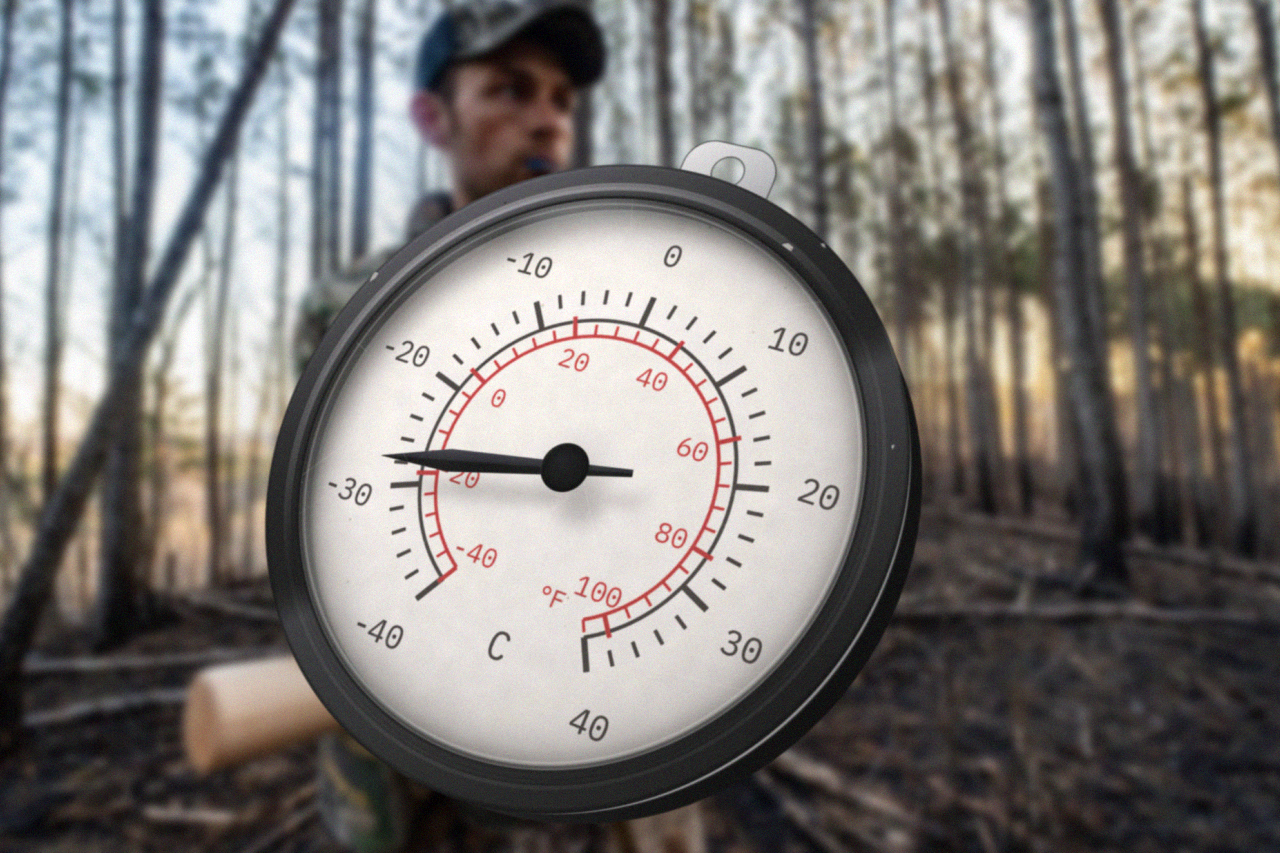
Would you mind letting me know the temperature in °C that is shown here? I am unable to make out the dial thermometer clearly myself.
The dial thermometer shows -28 °C
